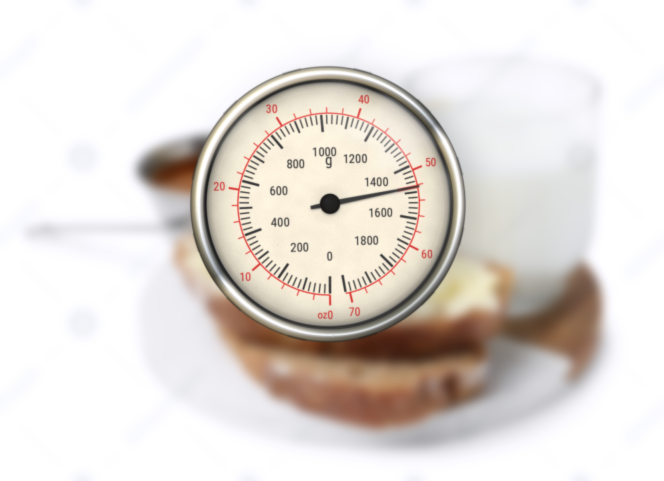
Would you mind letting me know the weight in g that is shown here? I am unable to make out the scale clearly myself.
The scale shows 1480 g
